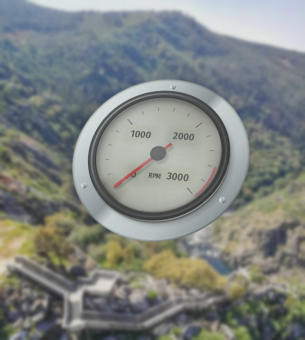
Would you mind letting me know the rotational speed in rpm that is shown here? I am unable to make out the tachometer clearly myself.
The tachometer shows 0 rpm
